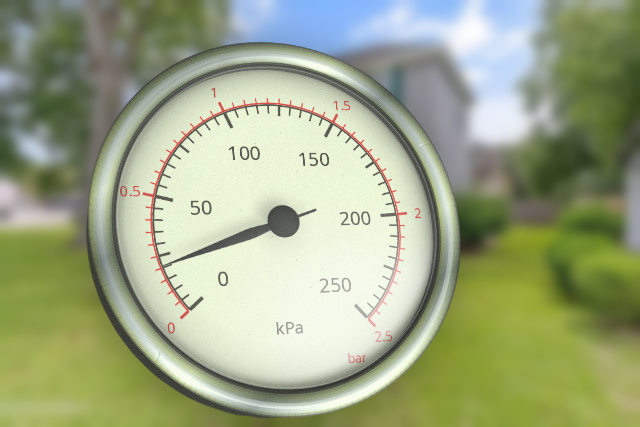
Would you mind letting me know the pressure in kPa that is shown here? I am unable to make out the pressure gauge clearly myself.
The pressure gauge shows 20 kPa
